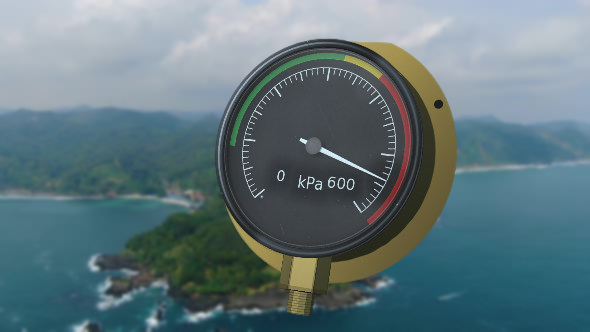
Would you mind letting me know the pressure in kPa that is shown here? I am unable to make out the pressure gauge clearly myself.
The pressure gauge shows 540 kPa
